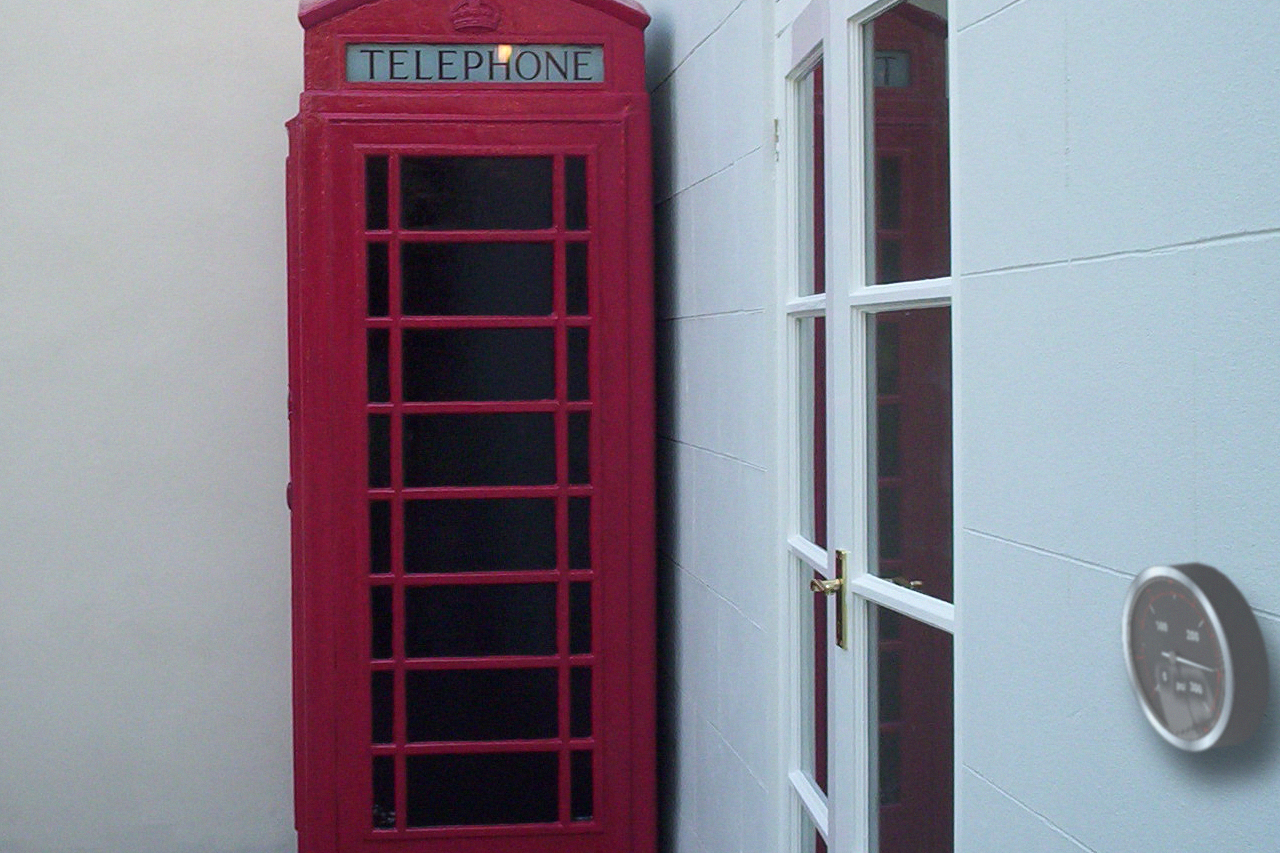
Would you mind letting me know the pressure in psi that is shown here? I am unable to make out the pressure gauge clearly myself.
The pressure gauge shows 250 psi
